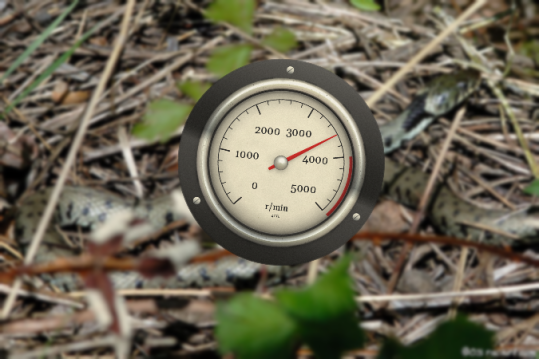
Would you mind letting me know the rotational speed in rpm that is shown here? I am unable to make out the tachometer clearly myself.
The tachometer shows 3600 rpm
